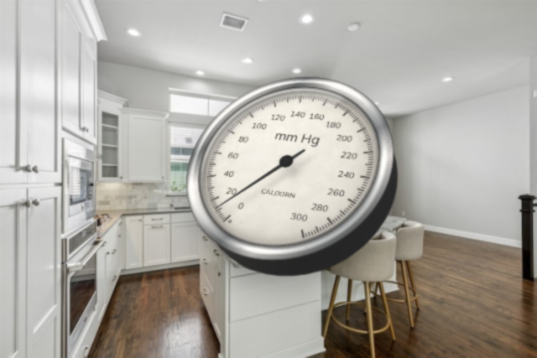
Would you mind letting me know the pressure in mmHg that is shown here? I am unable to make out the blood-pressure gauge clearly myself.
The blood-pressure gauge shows 10 mmHg
